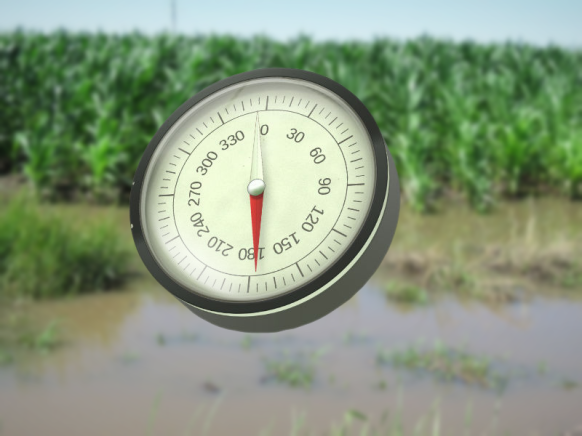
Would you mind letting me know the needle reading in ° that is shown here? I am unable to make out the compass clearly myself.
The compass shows 175 °
